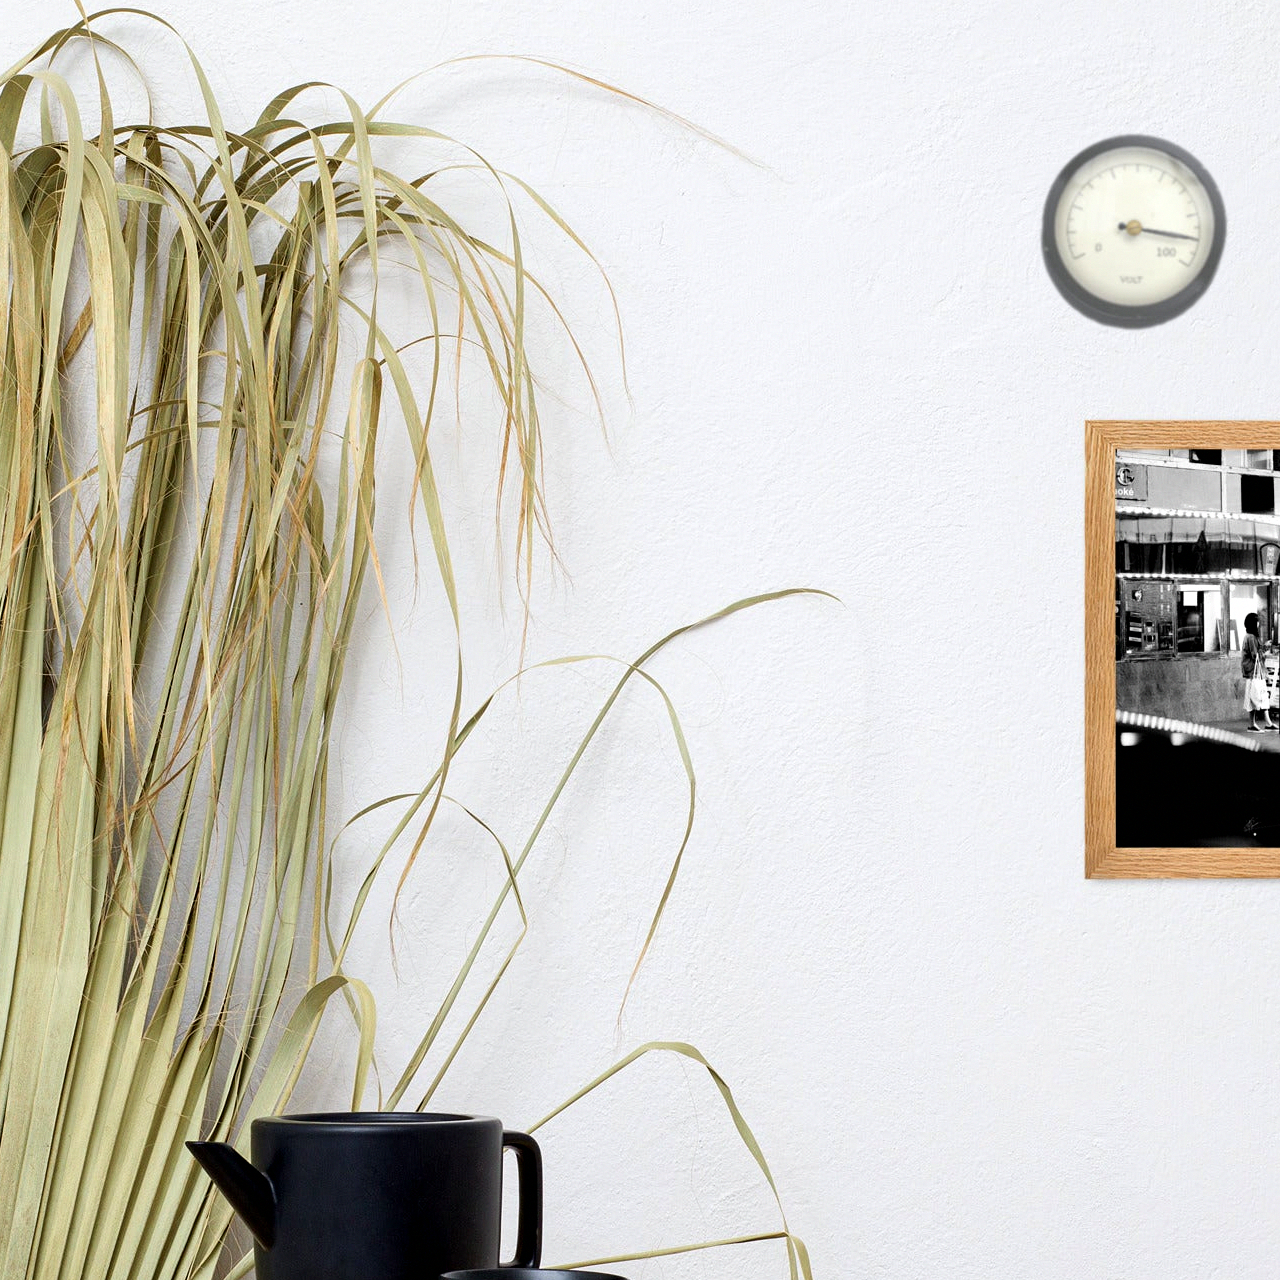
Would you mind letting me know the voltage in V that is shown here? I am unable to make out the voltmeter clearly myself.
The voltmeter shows 90 V
